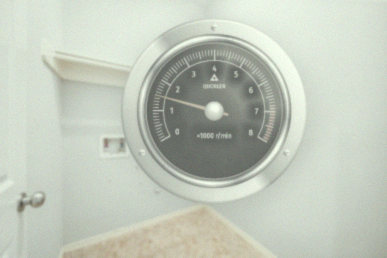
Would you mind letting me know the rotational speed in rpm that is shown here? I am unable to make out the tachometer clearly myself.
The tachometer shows 1500 rpm
